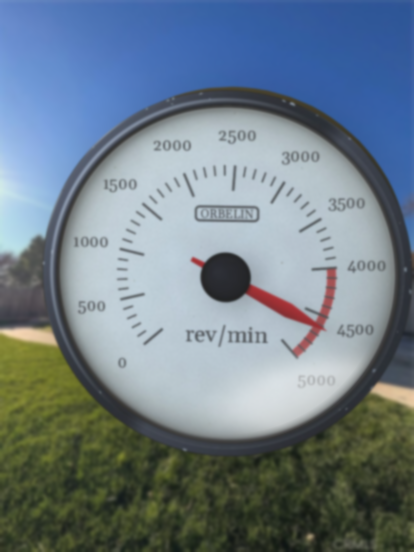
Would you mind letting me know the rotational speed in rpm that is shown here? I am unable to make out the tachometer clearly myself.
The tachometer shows 4600 rpm
